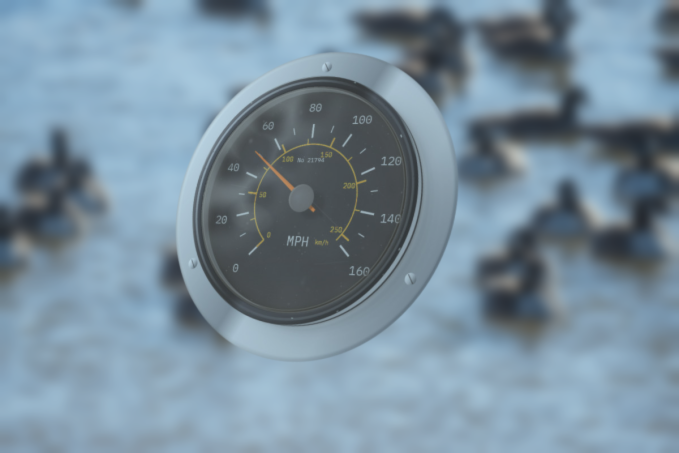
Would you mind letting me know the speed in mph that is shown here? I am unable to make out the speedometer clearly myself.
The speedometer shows 50 mph
